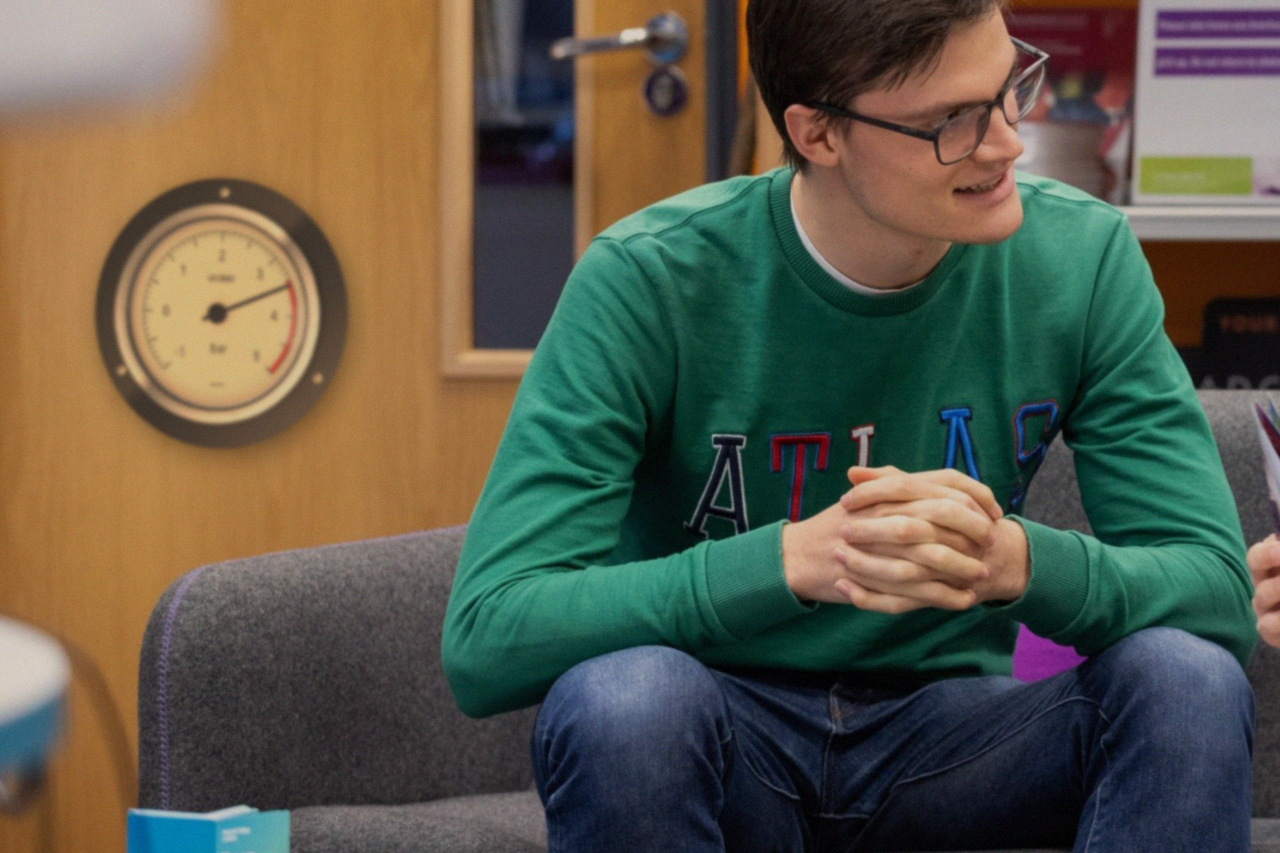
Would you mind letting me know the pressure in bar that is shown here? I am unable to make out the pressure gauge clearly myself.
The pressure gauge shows 3.5 bar
